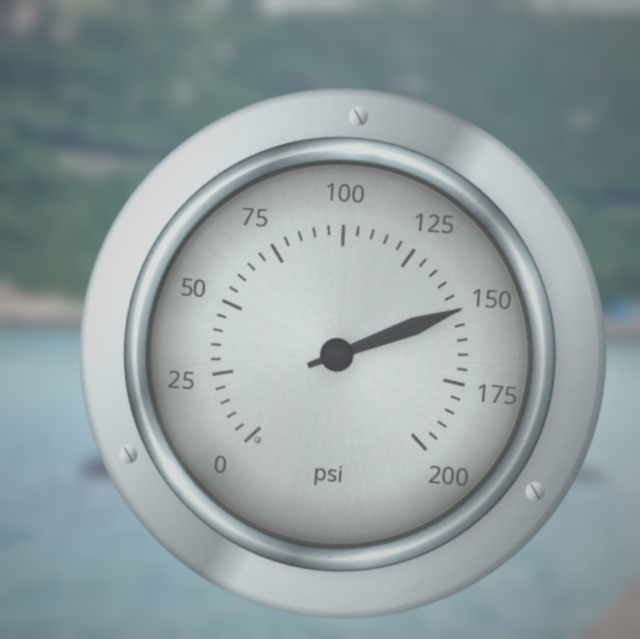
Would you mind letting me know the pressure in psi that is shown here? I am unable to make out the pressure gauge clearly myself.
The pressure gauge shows 150 psi
